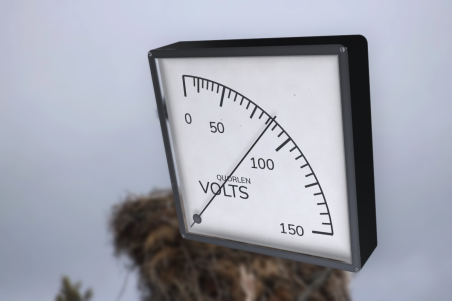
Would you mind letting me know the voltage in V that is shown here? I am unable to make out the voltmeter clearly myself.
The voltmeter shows 87.5 V
